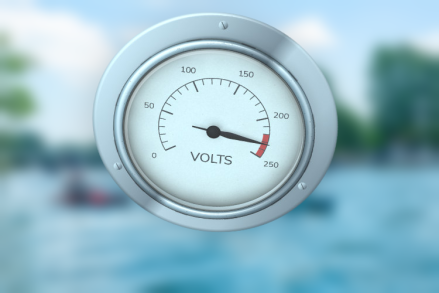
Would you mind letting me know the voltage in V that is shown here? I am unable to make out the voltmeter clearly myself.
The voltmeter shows 230 V
